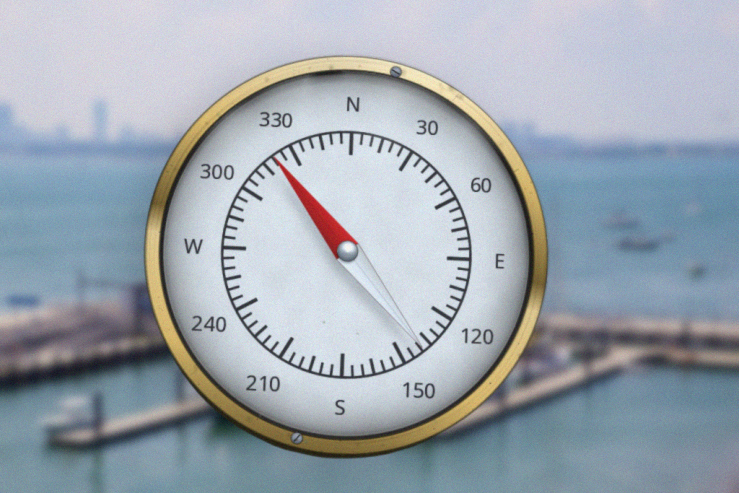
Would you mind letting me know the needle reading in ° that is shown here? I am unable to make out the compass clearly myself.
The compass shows 320 °
